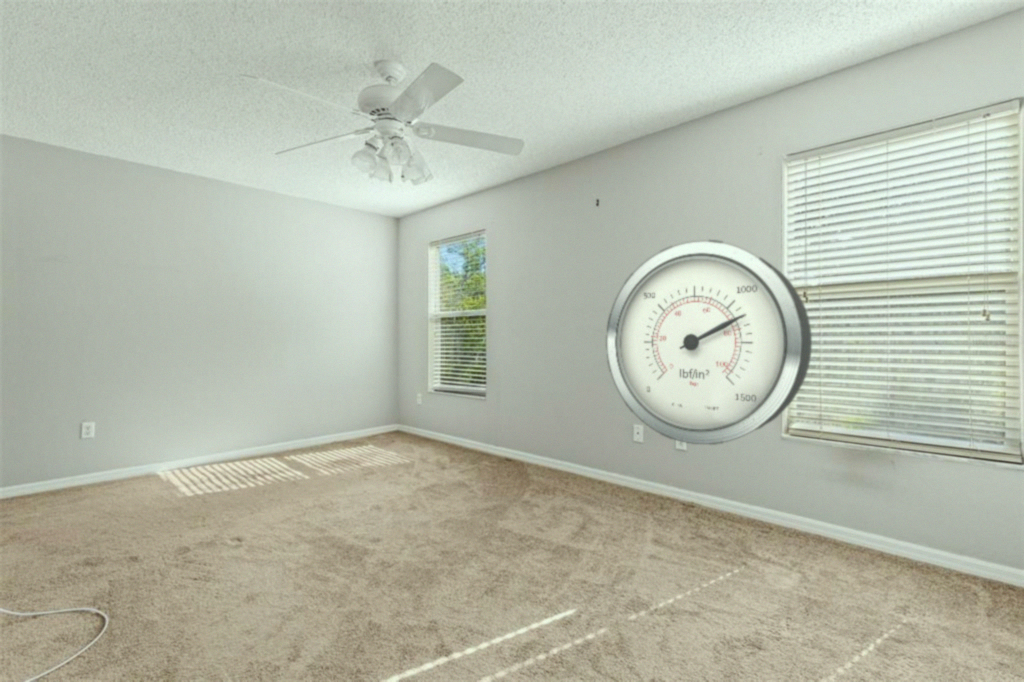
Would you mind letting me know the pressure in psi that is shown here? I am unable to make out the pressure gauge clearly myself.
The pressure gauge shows 1100 psi
